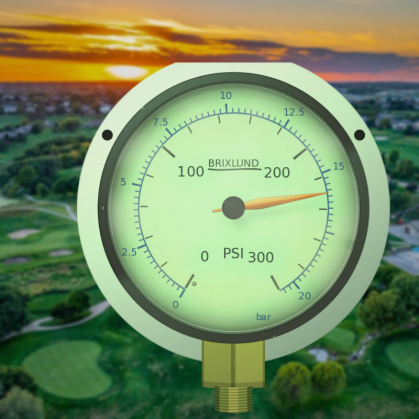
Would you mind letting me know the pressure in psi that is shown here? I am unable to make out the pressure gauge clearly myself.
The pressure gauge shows 230 psi
